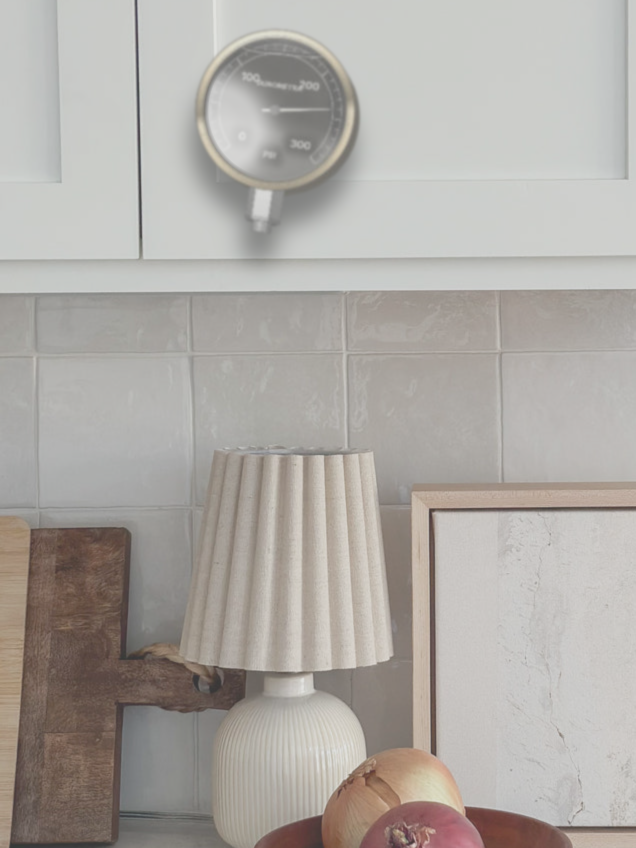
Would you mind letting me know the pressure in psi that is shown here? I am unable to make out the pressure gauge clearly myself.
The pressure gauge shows 240 psi
